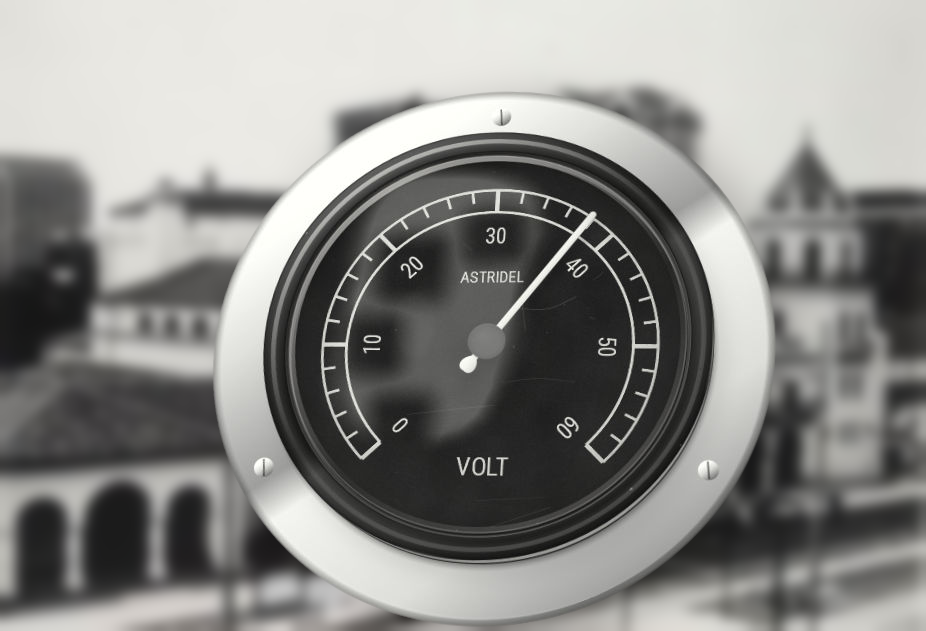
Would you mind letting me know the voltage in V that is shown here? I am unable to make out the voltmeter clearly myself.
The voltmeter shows 38 V
